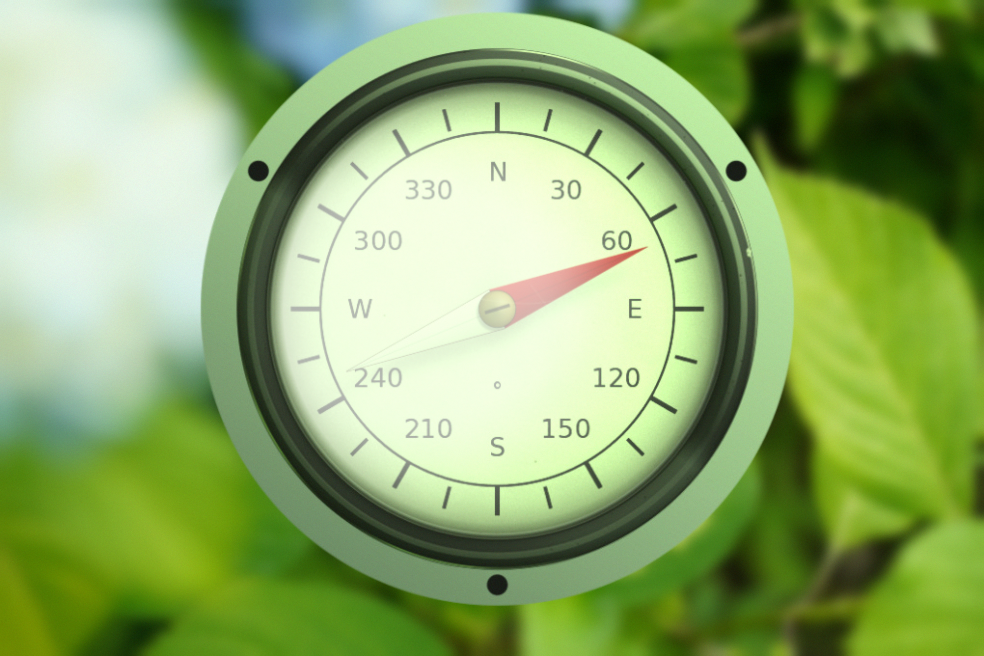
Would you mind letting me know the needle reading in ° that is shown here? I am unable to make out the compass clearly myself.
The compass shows 67.5 °
